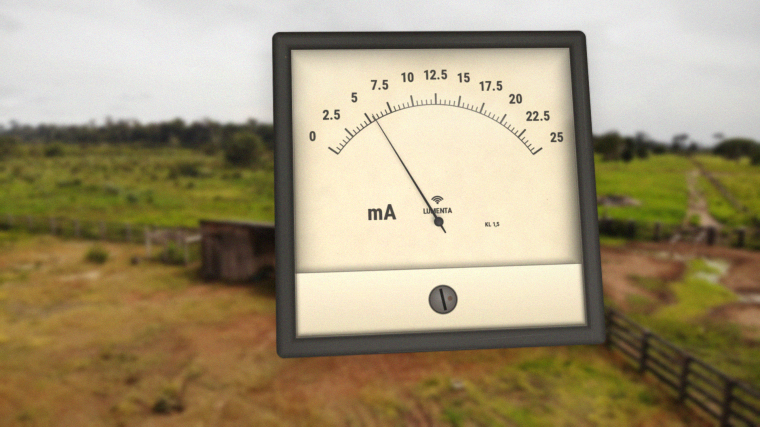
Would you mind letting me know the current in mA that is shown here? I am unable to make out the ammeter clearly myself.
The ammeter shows 5.5 mA
